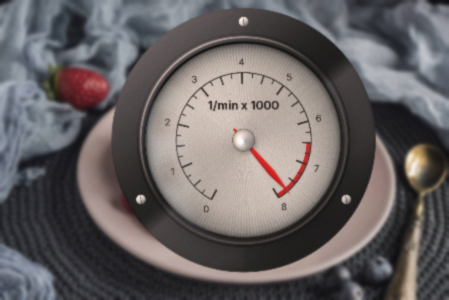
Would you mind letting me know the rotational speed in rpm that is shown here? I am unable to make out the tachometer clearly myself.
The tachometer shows 7750 rpm
